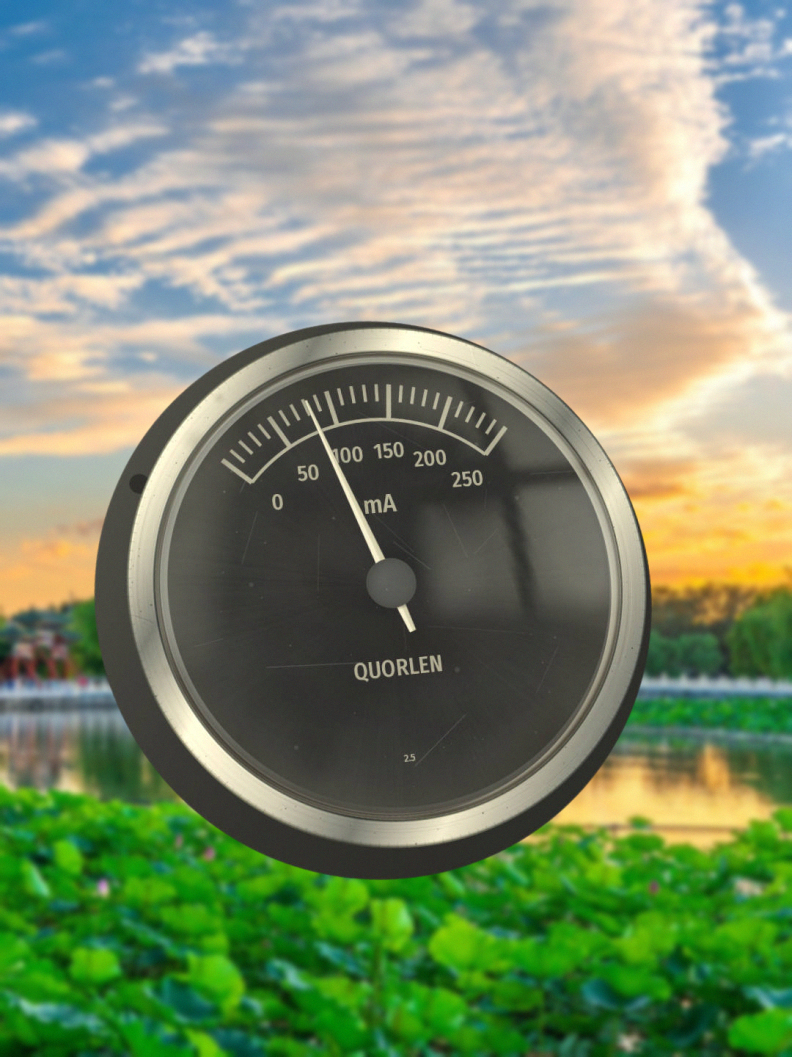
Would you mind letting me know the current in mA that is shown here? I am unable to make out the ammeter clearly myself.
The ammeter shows 80 mA
